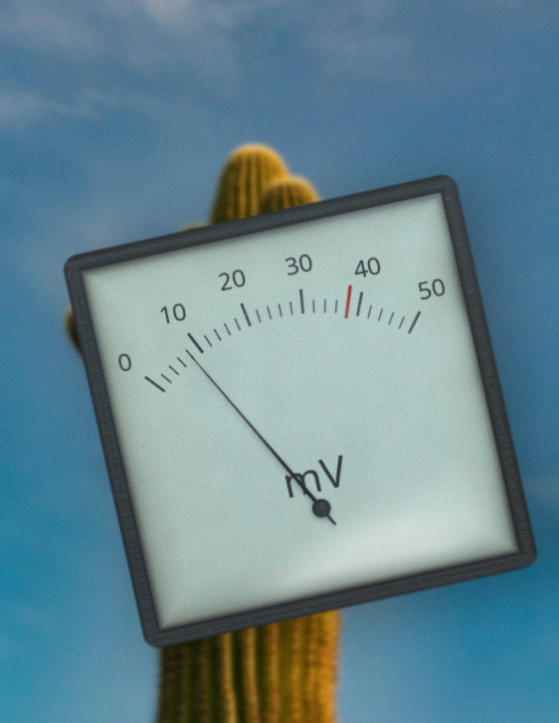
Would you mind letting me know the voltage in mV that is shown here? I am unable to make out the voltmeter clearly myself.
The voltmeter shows 8 mV
